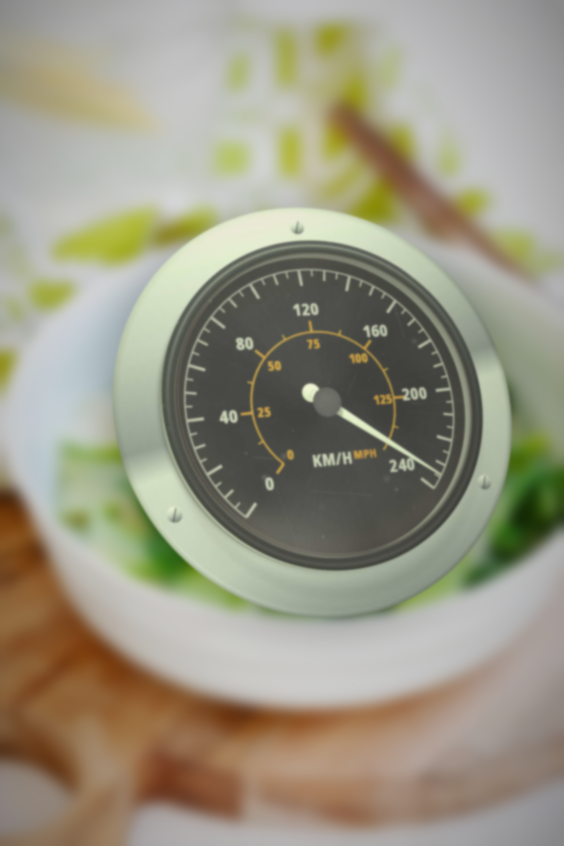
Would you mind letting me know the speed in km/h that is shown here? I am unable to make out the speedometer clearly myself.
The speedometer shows 235 km/h
